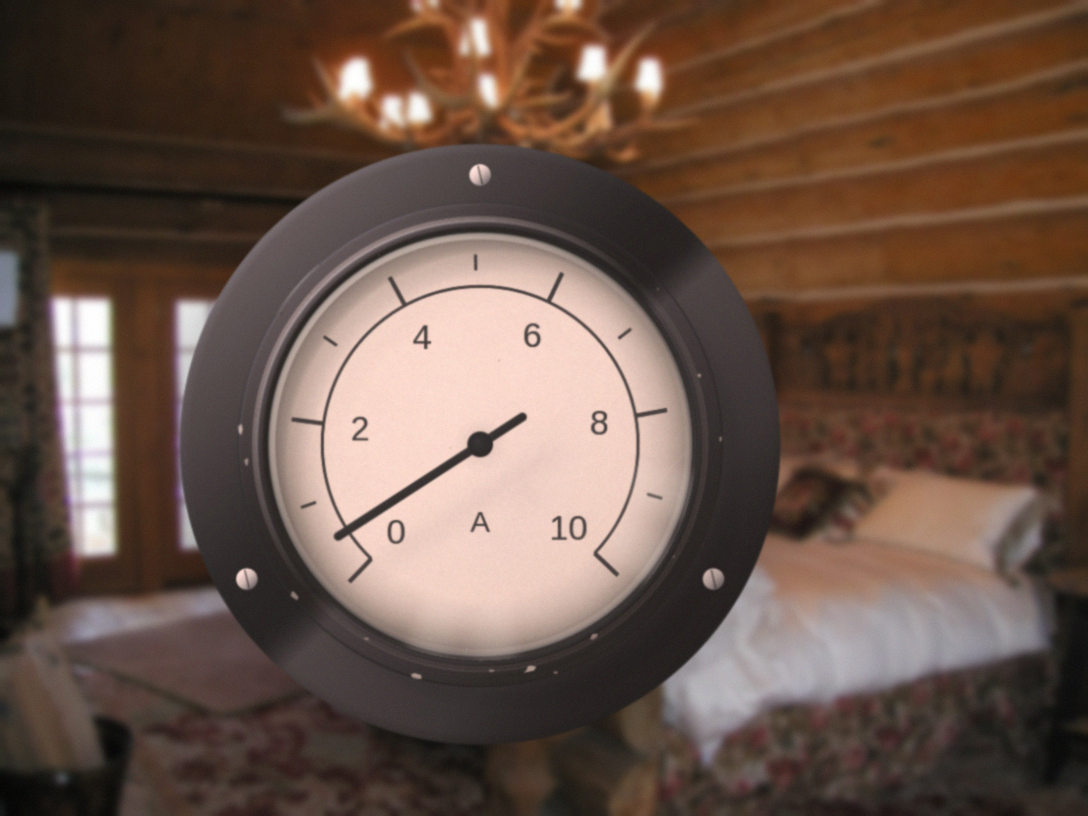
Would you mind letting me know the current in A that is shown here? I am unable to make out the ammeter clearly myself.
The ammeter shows 0.5 A
